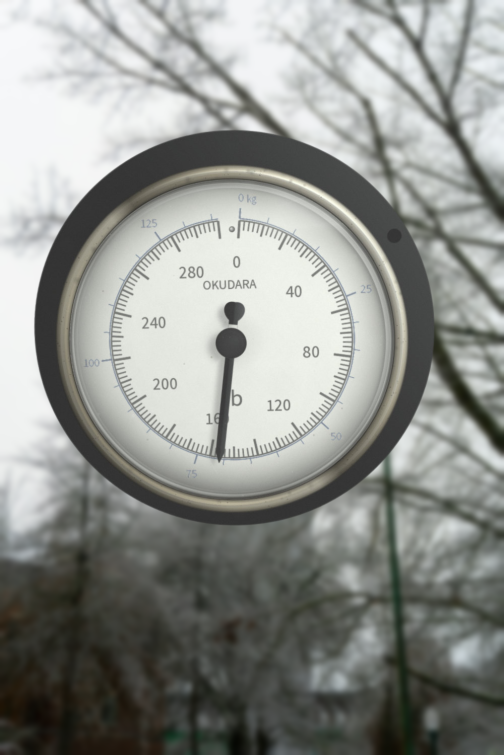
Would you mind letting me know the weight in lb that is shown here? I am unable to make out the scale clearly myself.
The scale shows 156 lb
